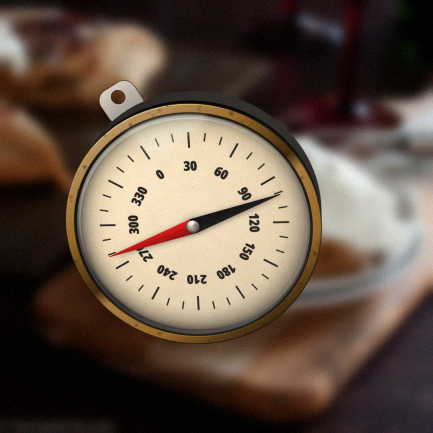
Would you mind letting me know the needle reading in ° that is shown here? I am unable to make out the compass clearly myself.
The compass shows 280 °
